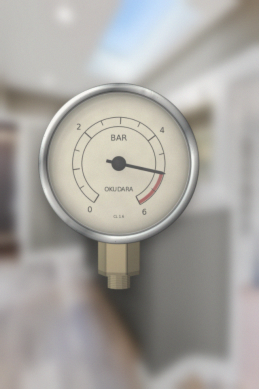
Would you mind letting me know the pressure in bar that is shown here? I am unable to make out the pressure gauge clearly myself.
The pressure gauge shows 5 bar
